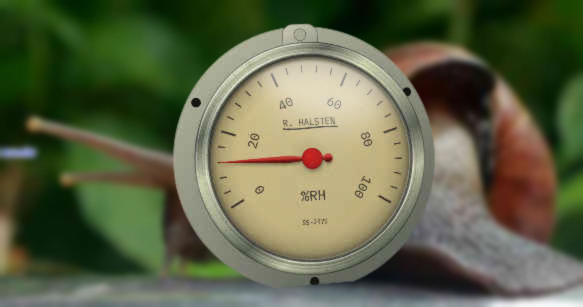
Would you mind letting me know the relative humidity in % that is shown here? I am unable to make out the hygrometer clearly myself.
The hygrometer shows 12 %
